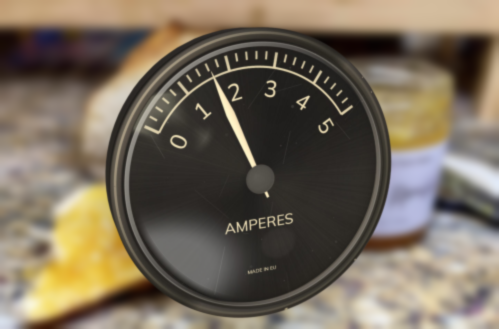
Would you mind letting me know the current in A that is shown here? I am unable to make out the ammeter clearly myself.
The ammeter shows 1.6 A
